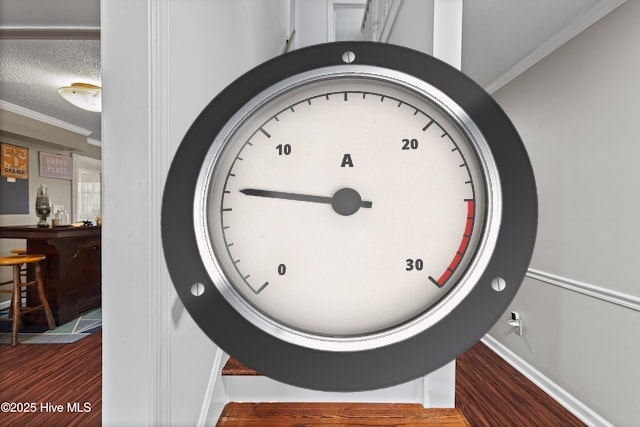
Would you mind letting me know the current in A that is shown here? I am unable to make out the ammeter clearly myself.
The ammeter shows 6 A
